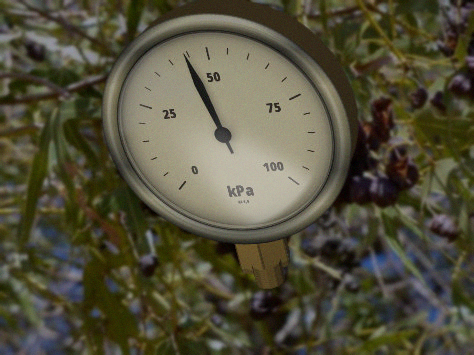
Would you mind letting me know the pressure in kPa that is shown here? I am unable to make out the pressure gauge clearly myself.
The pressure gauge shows 45 kPa
